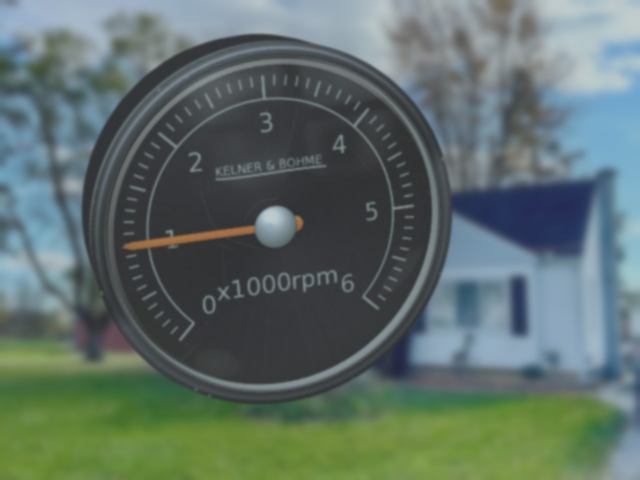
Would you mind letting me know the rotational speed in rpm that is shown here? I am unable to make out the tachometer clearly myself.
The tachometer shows 1000 rpm
